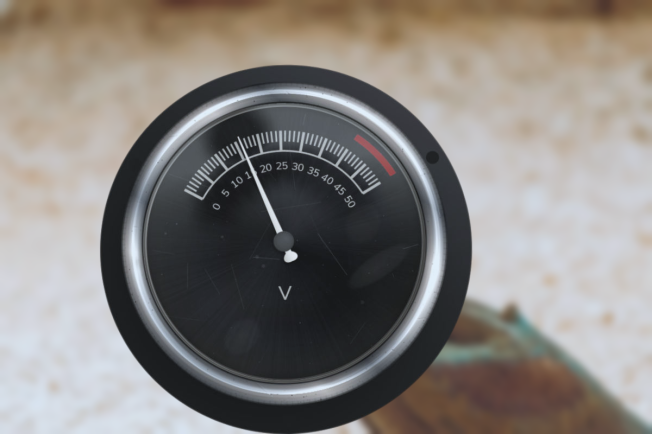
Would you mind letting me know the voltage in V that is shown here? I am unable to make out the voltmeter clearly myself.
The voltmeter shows 16 V
